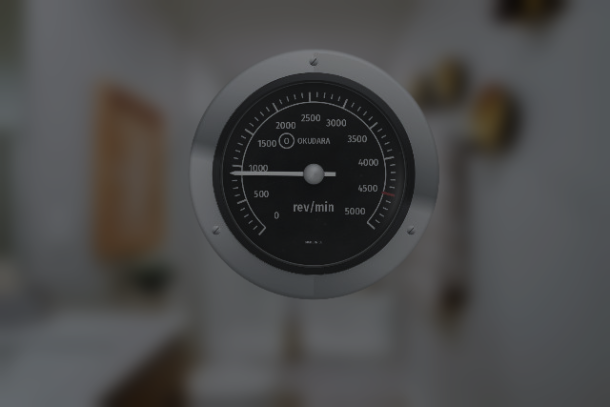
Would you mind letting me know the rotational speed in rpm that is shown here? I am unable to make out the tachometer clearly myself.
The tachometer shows 900 rpm
